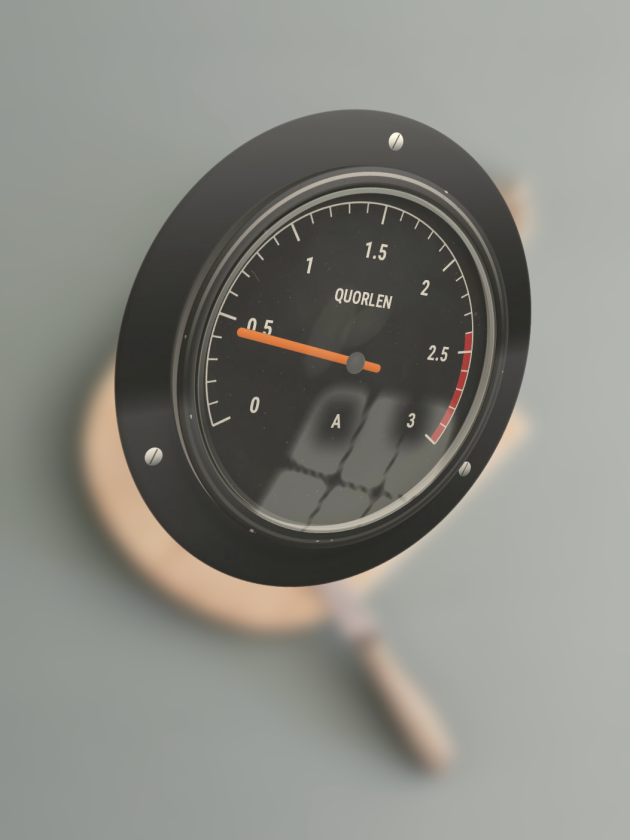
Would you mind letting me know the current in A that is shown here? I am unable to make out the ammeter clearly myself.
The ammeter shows 0.45 A
